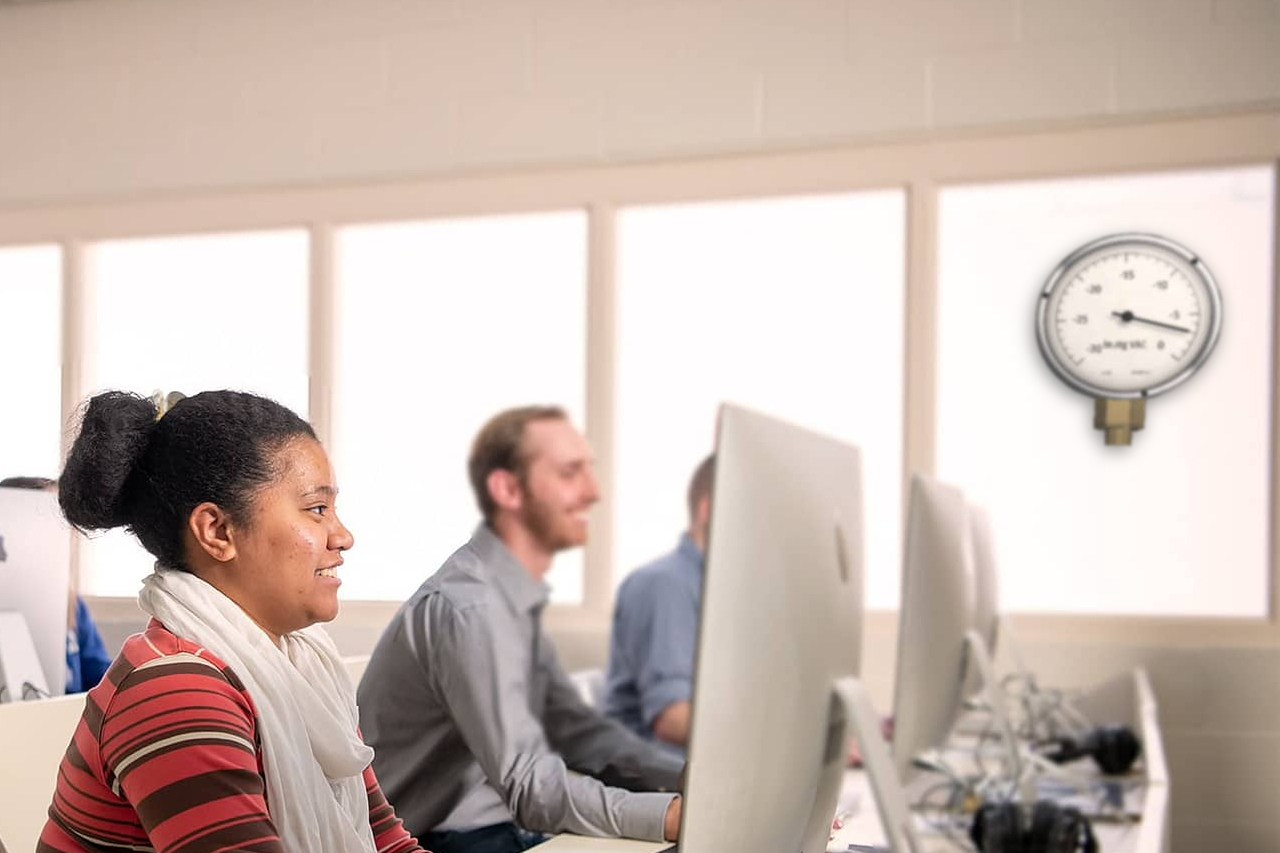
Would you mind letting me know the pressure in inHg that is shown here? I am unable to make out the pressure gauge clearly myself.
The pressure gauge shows -3 inHg
